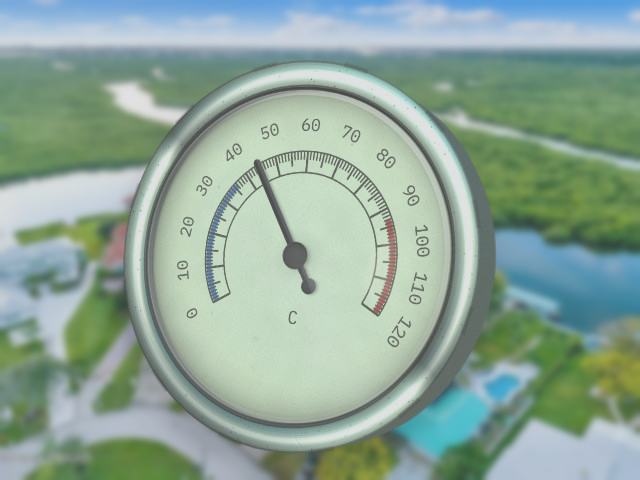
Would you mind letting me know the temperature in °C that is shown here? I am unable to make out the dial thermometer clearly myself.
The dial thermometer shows 45 °C
